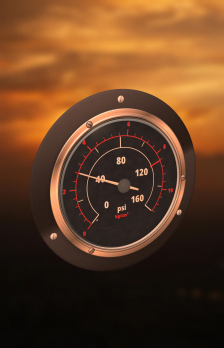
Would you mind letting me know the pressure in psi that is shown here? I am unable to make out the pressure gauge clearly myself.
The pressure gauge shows 40 psi
